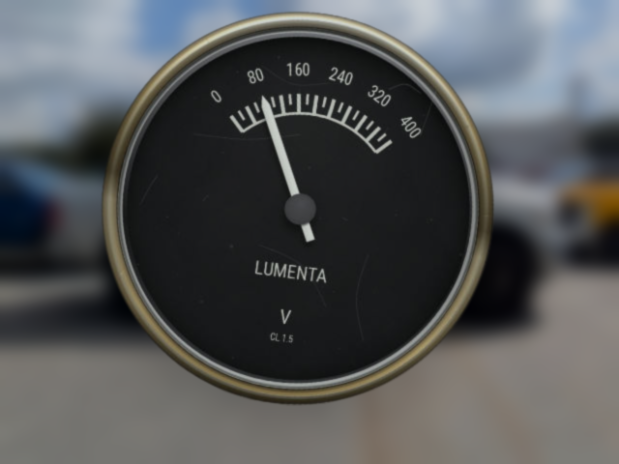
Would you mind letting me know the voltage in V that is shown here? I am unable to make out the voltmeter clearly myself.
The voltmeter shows 80 V
